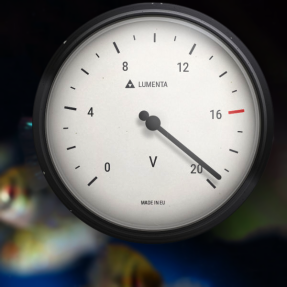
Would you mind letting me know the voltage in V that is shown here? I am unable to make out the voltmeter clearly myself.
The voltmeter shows 19.5 V
